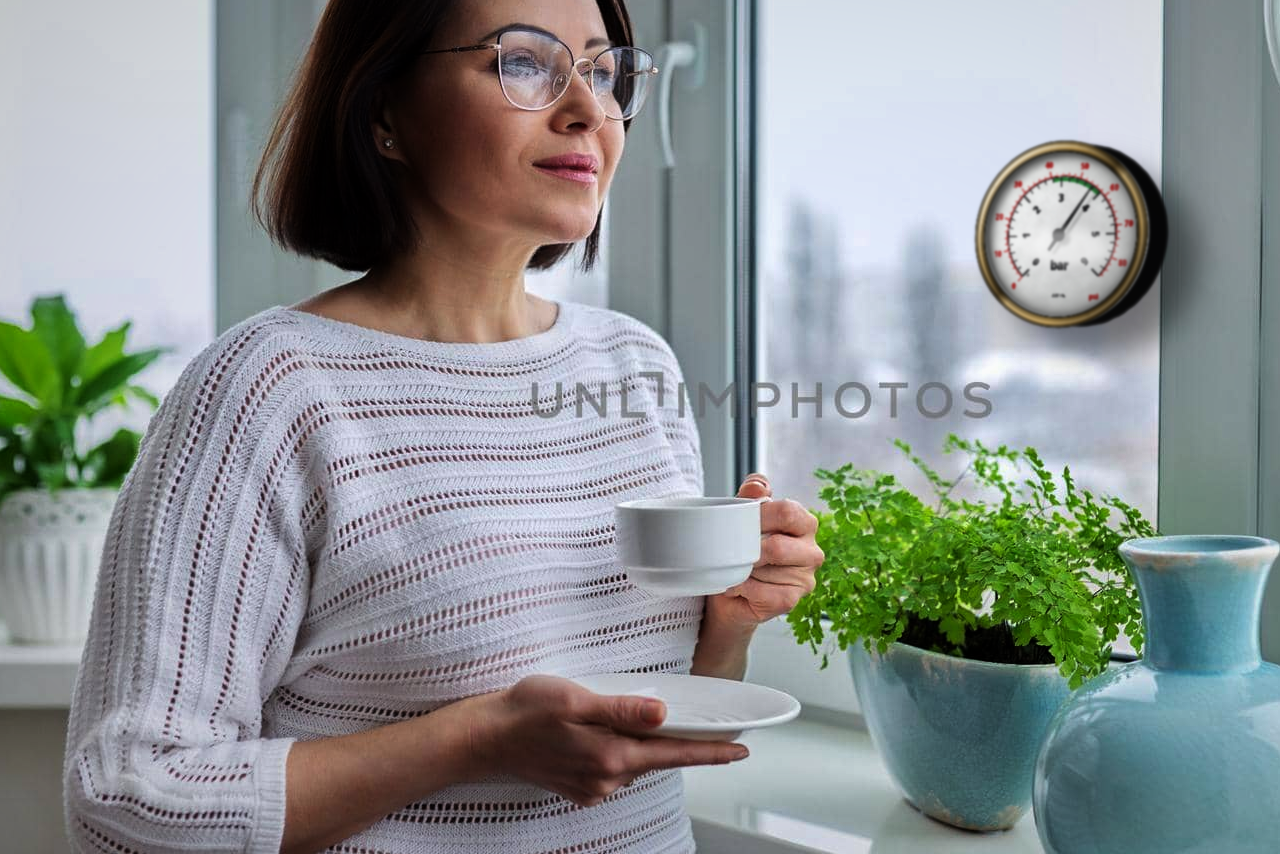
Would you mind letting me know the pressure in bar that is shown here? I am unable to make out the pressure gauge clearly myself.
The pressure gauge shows 3.8 bar
